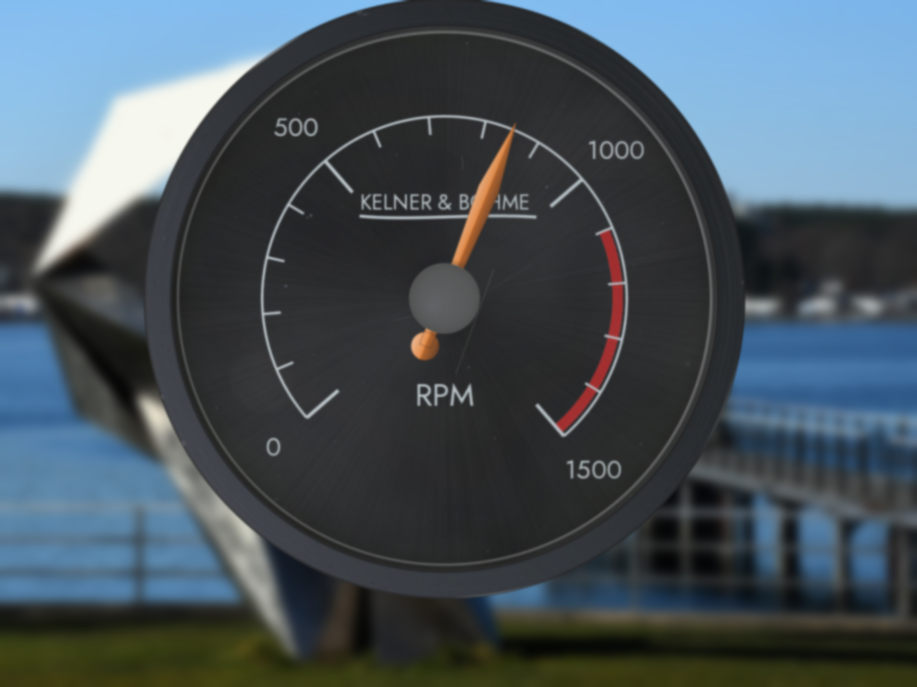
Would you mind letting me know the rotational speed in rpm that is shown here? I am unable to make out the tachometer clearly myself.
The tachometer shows 850 rpm
